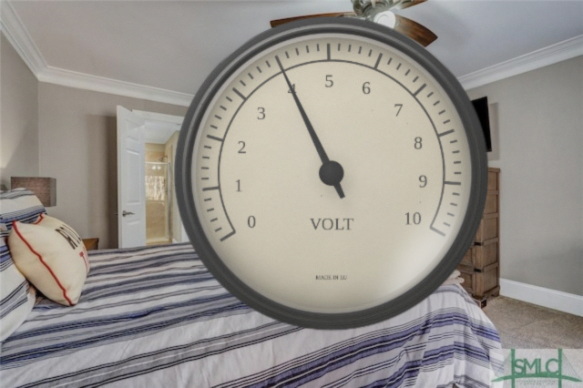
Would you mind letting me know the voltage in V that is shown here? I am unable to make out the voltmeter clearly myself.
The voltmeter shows 4 V
